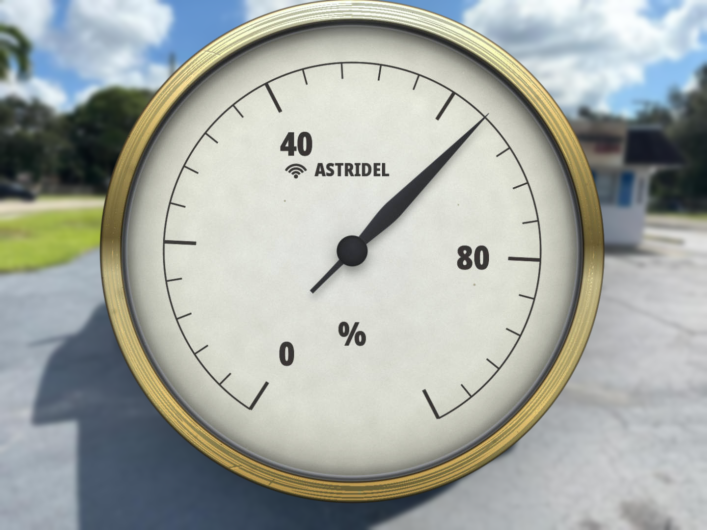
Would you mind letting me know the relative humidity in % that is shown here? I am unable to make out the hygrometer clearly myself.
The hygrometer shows 64 %
